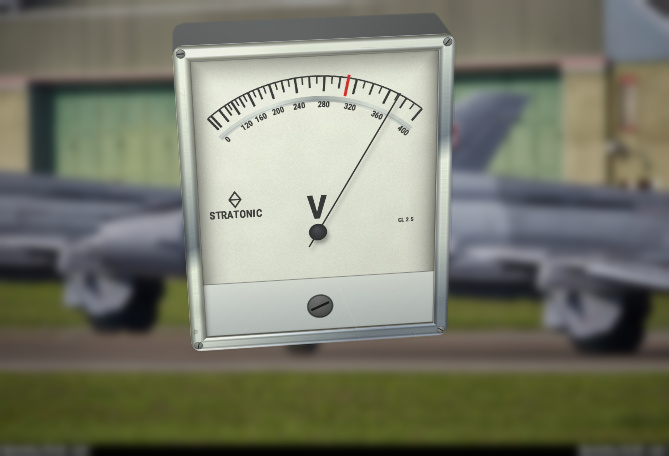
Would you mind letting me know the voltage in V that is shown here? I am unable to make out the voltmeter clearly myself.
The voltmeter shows 370 V
